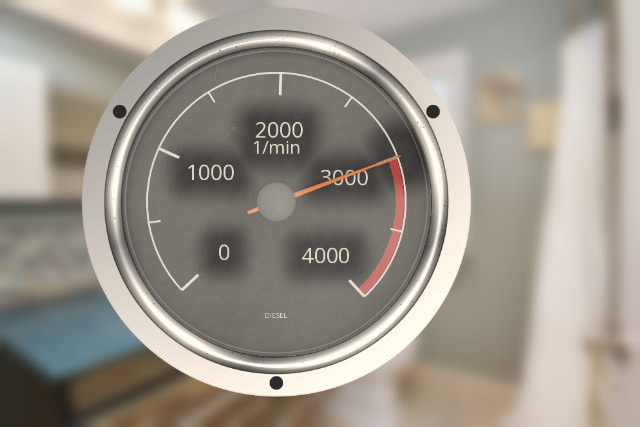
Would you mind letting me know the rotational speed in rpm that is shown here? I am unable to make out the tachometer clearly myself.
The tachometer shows 3000 rpm
